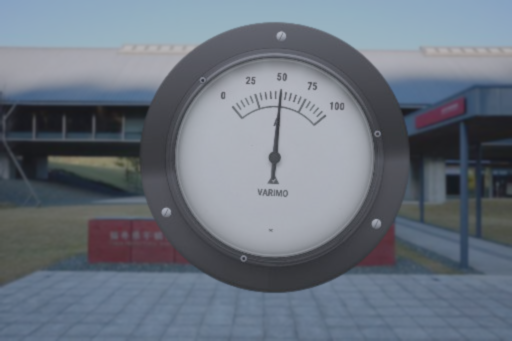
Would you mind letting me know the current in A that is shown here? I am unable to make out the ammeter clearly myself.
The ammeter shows 50 A
